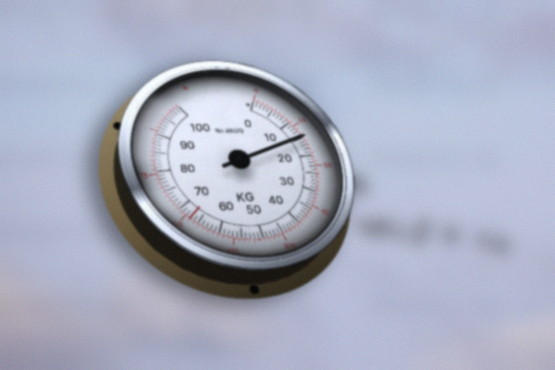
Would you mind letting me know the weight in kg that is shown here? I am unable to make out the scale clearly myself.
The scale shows 15 kg
